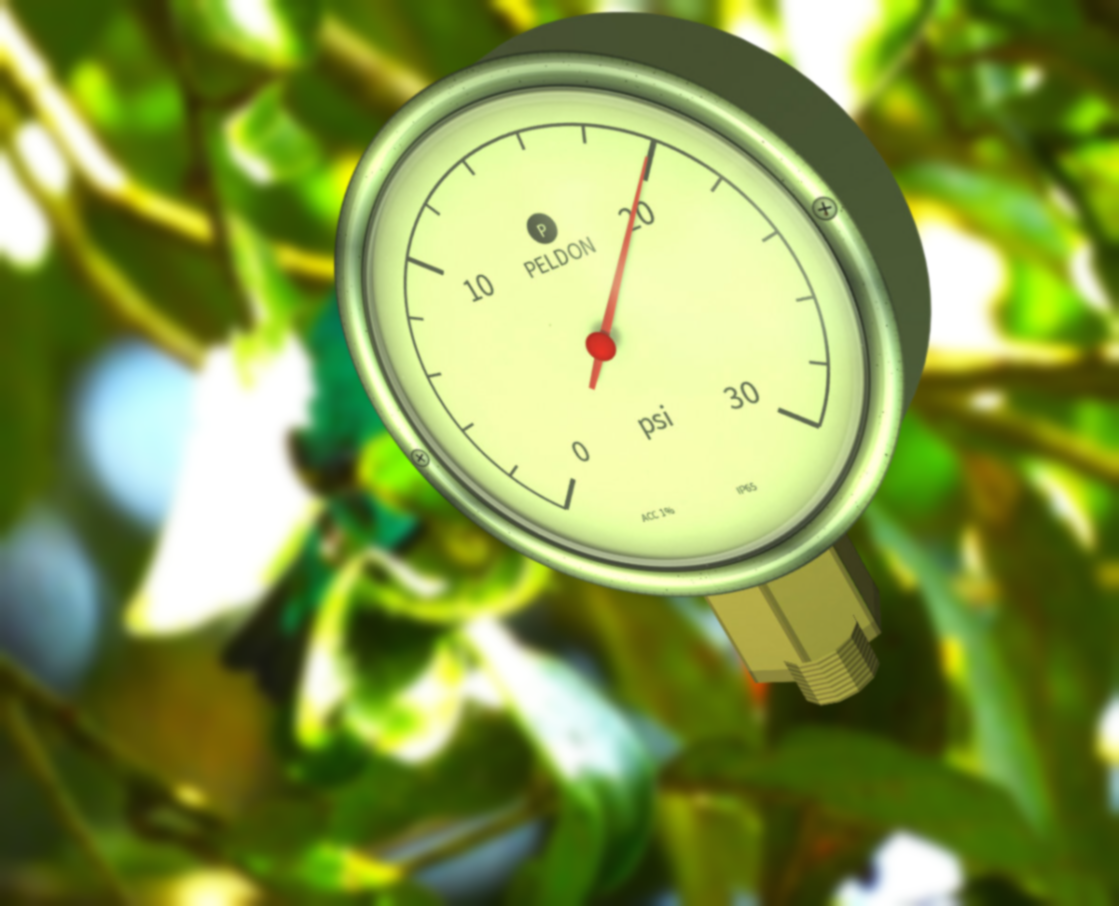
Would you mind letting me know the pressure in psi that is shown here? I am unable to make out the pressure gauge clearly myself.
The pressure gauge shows 20 psi
